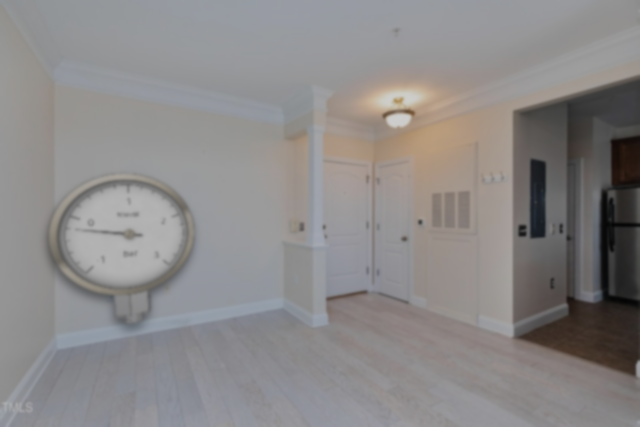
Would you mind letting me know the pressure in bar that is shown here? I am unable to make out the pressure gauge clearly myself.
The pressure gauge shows -0.2 bar
